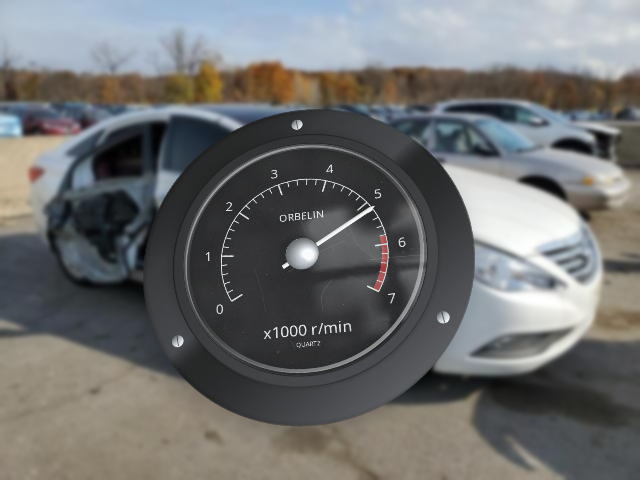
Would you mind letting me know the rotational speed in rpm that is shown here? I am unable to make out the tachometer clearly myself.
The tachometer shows 5200 rpm
